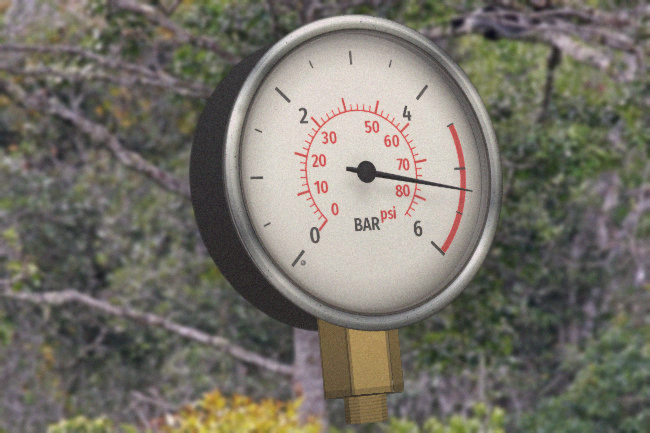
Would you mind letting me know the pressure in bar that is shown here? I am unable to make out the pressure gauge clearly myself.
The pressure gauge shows 5.25 bar
